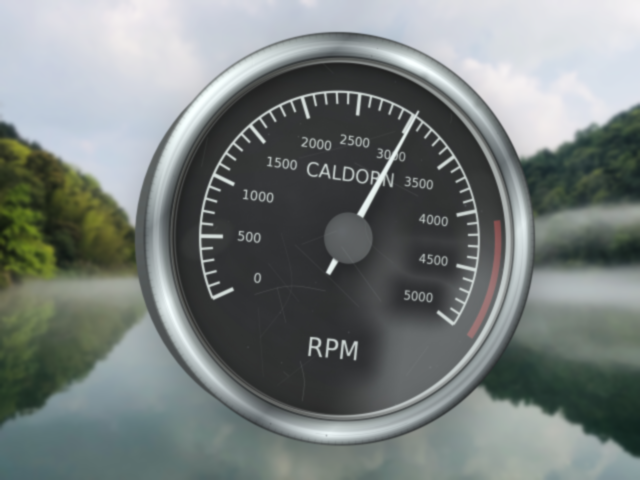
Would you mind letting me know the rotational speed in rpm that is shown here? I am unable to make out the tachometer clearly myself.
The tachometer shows 3000 rpm
